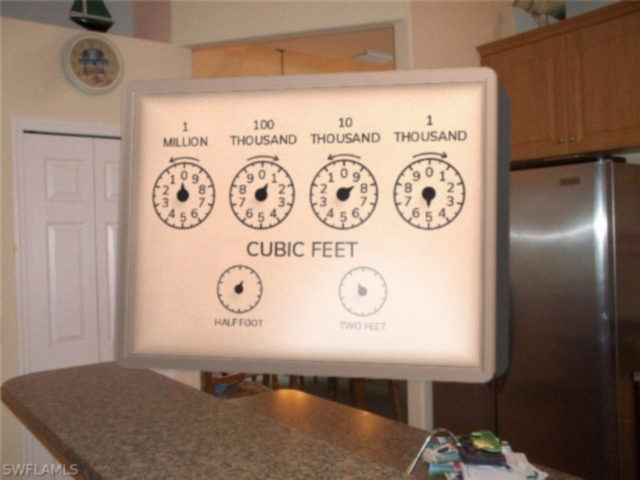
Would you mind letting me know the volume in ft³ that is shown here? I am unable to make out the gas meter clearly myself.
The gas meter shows 8500 ft³
